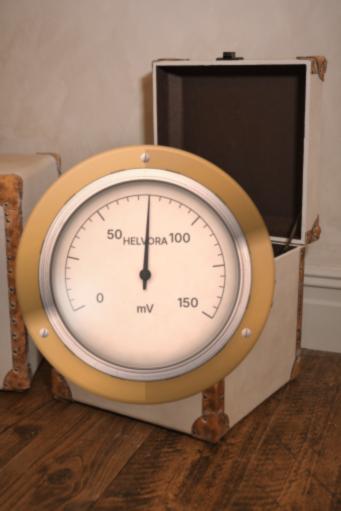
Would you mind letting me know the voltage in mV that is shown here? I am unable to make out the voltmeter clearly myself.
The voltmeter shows 75 mV
